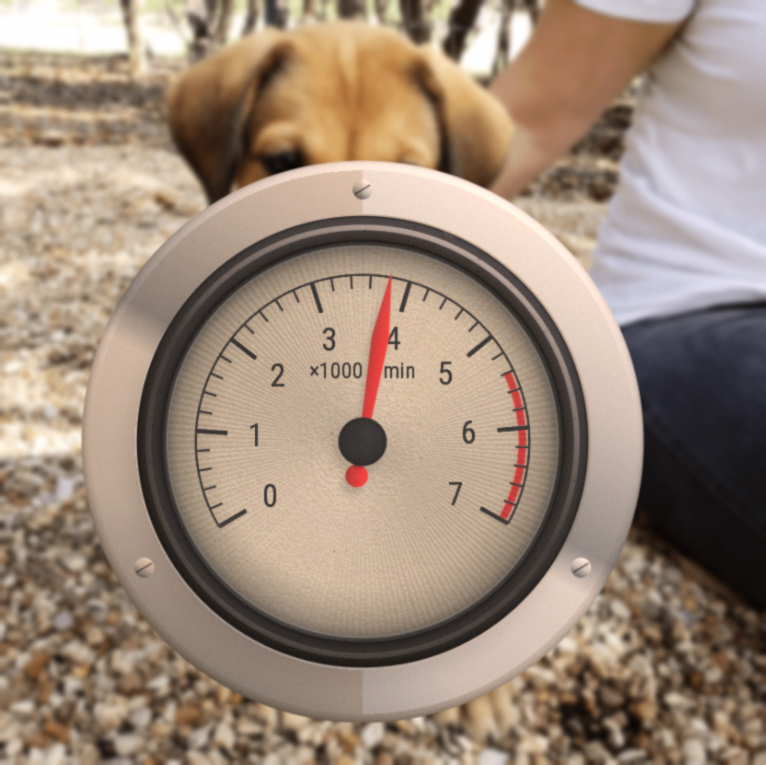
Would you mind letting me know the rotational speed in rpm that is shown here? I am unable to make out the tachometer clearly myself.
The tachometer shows 3800 rpm
